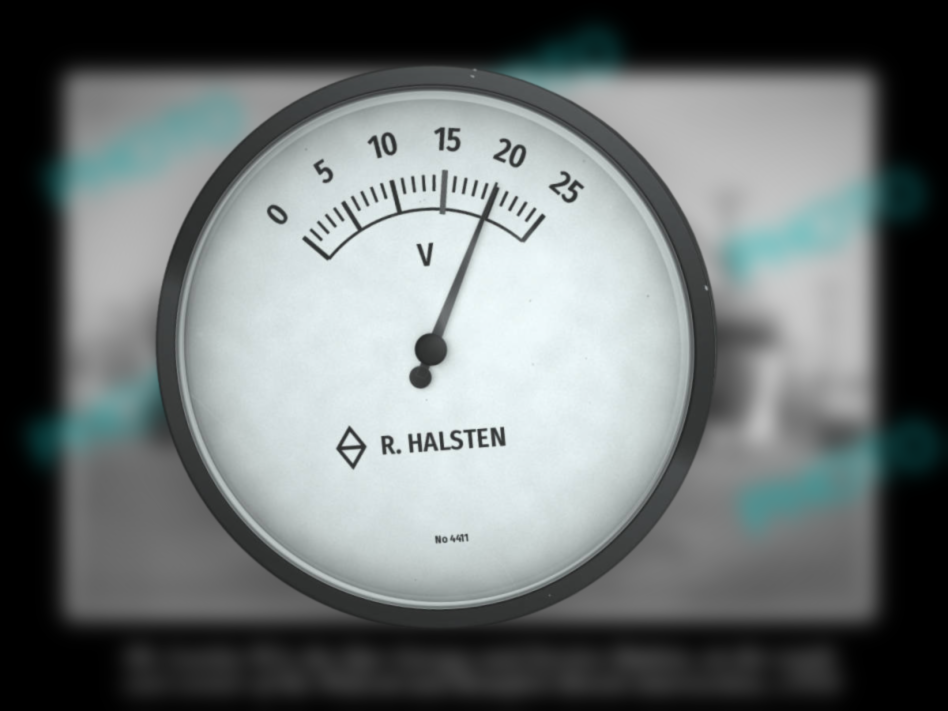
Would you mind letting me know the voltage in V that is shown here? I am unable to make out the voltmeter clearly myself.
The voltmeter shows 20 V
